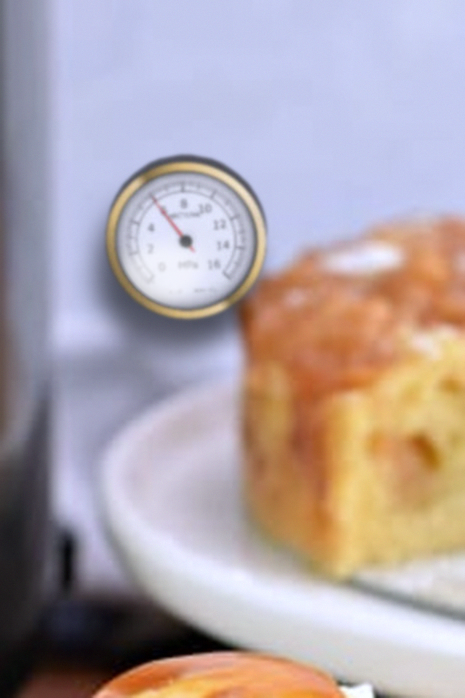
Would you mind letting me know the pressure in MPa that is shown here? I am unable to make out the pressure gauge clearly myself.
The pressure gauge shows 6 MPa
